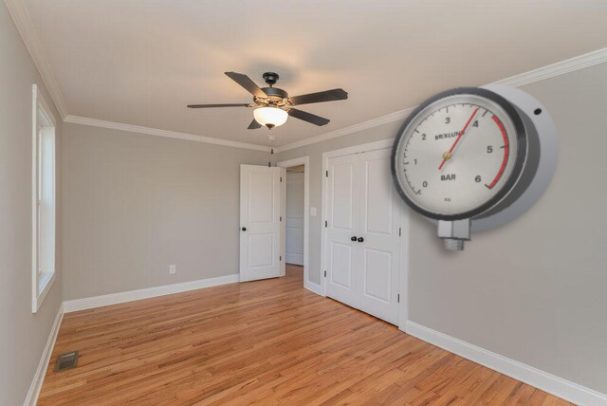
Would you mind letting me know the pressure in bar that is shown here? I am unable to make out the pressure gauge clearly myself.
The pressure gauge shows 3.8 bar
